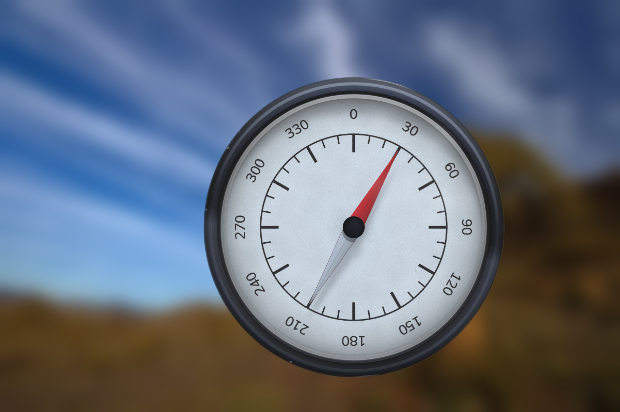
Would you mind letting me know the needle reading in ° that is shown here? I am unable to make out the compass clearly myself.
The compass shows 30 °
